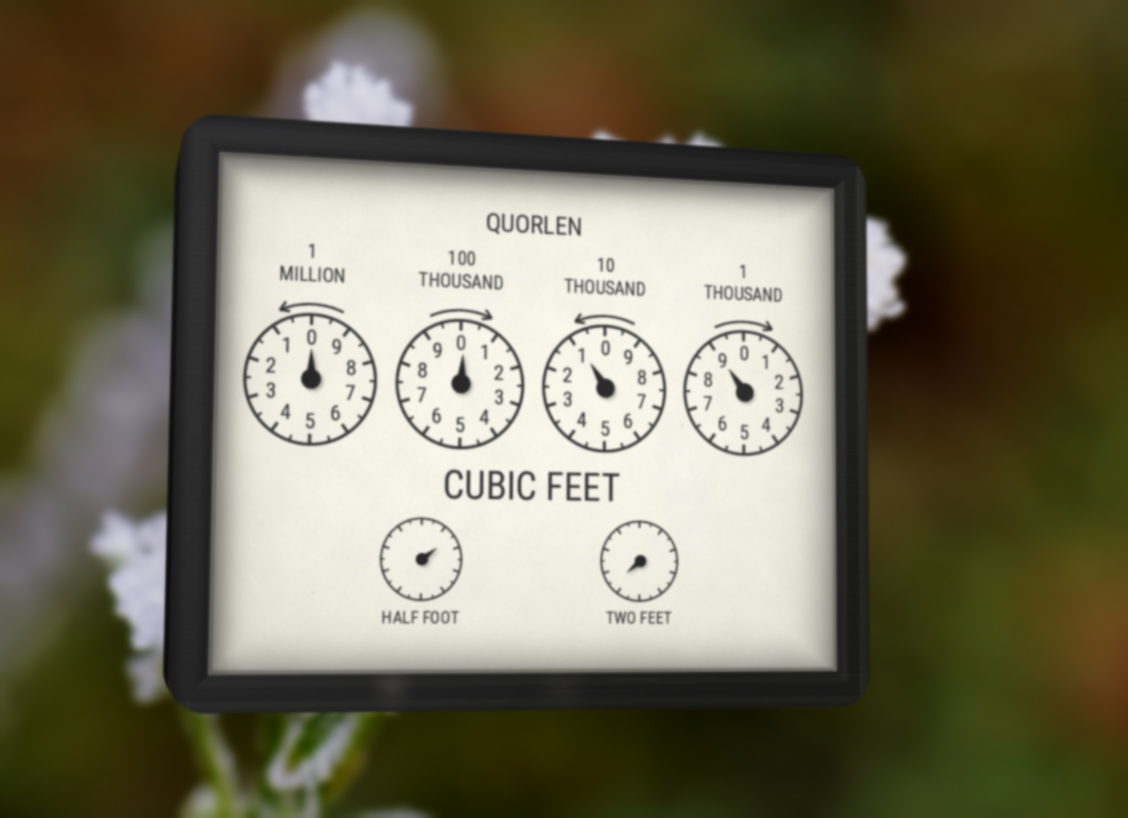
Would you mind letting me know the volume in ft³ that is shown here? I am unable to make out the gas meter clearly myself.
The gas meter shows 900 ft³
